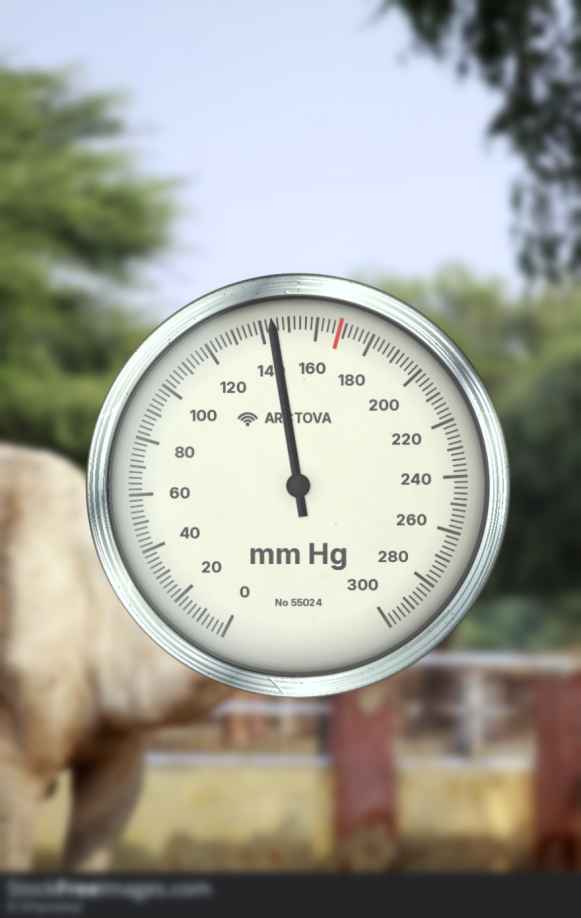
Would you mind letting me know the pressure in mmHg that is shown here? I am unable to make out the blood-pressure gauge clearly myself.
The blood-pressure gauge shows 144 mmHg
